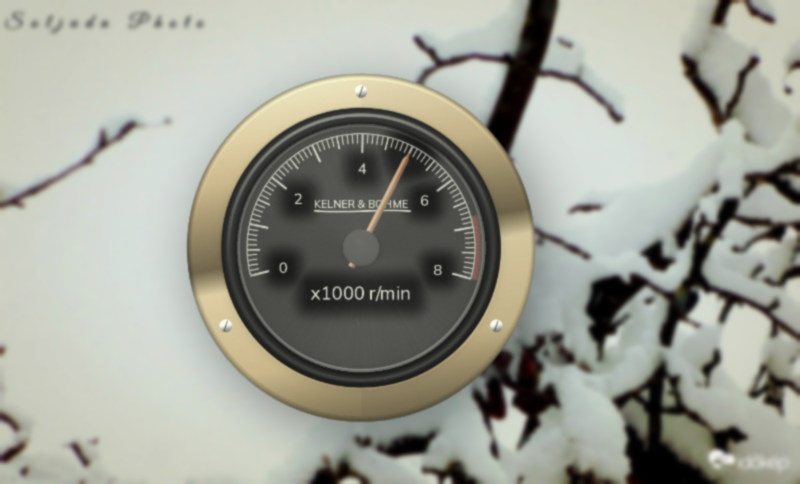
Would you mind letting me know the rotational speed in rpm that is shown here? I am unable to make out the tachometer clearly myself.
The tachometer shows 5000 rpm
